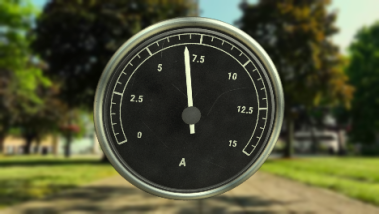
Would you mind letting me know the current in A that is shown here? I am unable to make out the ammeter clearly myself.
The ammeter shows 6.75 A
